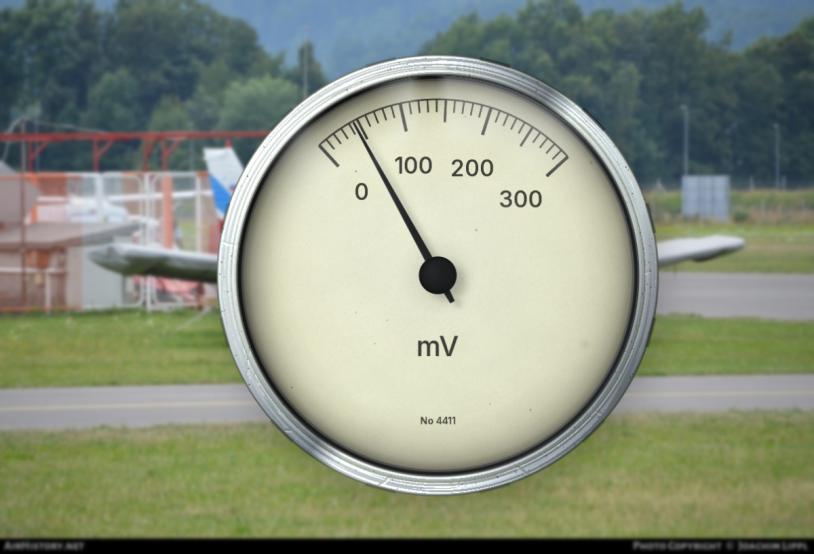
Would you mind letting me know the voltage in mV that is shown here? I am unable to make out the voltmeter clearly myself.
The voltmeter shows 45 mV
